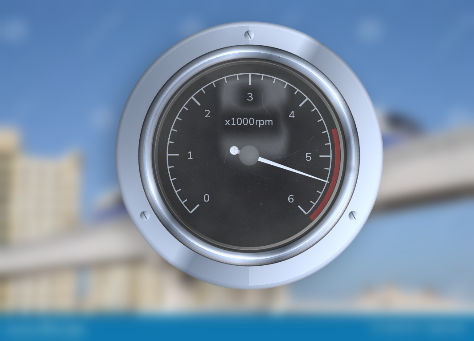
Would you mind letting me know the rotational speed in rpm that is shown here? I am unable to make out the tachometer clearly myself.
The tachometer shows 5400 rpm
